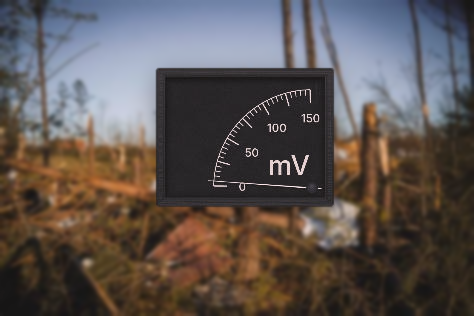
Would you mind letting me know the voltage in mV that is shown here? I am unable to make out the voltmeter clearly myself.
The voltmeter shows 5 mV
